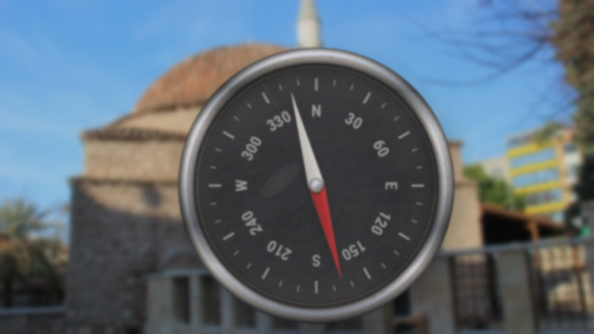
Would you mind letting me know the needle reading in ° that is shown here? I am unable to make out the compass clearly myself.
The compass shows 165 °
